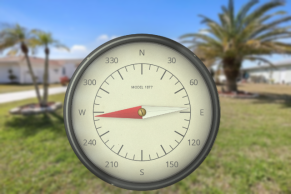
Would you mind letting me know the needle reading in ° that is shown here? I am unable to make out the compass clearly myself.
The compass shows 265 °
